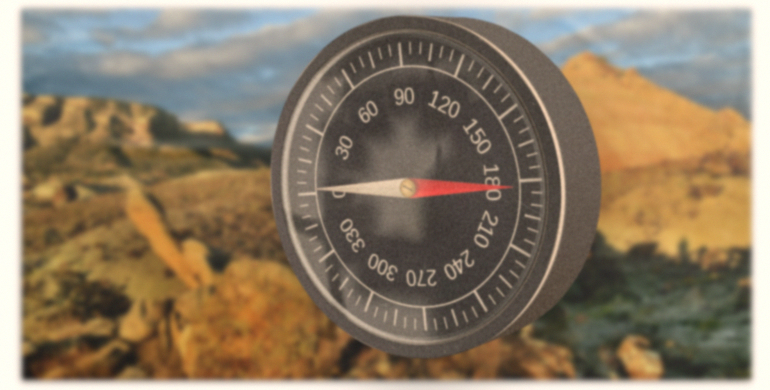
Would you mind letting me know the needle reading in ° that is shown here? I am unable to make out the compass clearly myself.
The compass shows 182.5 °
